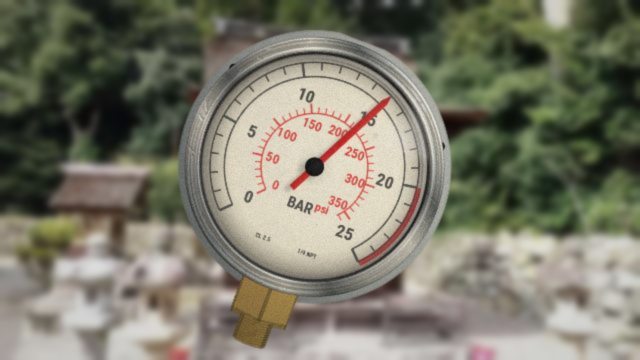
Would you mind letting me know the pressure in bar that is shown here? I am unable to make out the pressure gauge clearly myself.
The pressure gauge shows 15 bar
